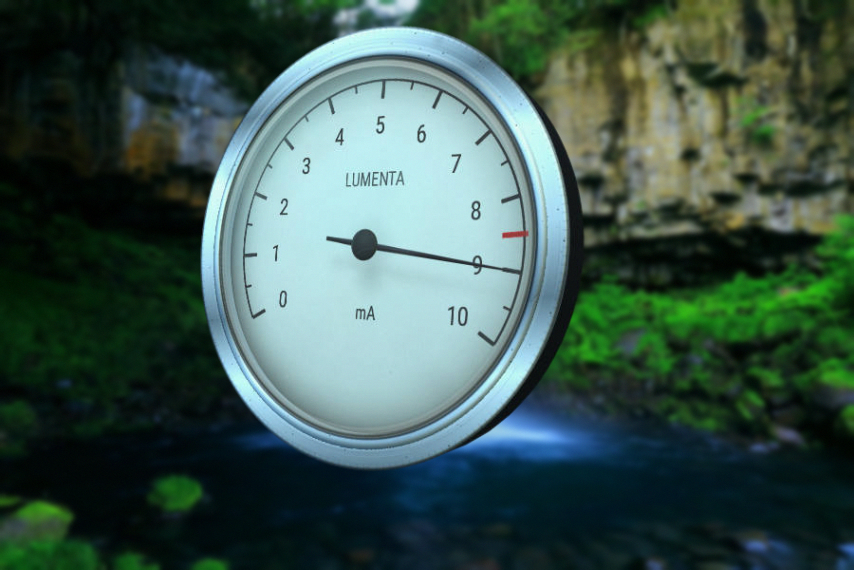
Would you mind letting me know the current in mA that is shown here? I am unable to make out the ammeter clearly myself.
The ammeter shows 9 mA
